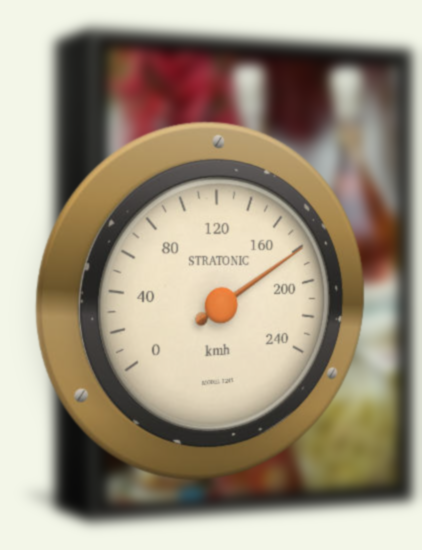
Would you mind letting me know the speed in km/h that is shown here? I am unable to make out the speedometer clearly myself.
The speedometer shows 180 km/h
